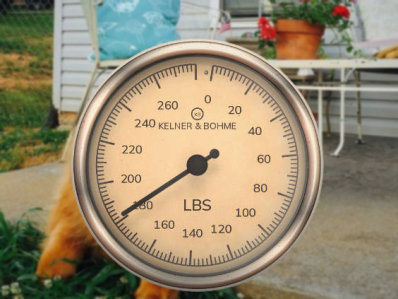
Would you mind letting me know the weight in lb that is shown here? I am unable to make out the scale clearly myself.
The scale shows 182 lb
